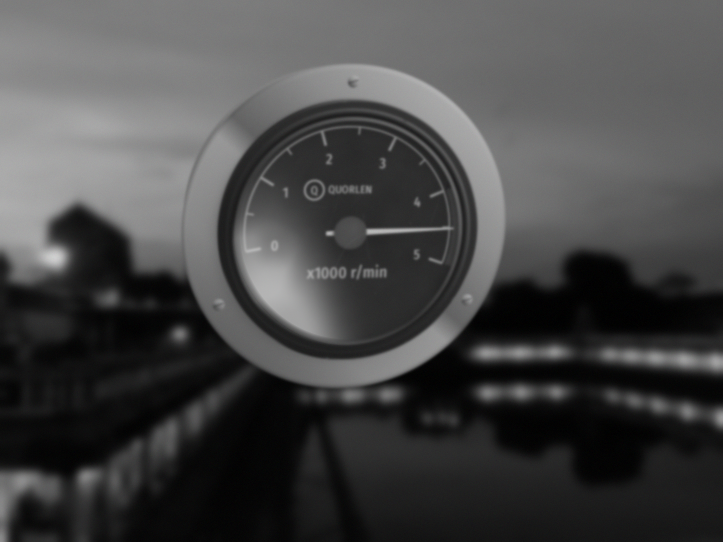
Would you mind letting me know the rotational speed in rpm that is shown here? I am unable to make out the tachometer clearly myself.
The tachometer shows 4500 rpm
